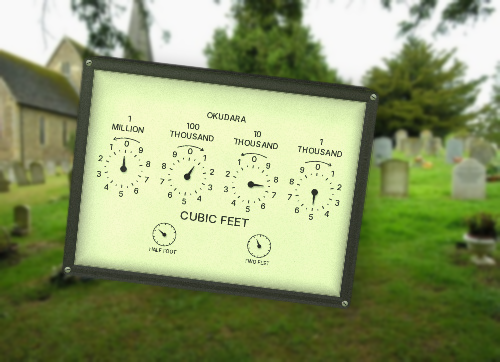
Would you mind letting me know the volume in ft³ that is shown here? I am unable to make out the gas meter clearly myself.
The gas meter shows 7500 ft³
